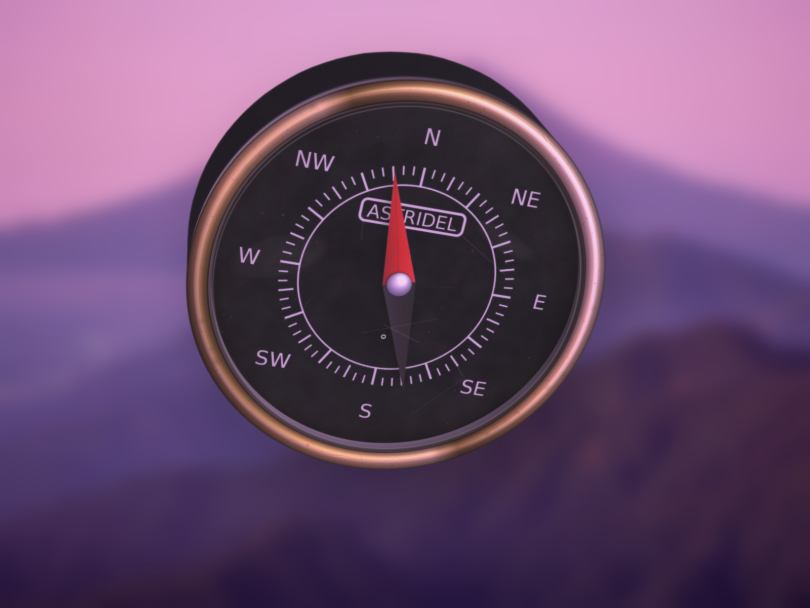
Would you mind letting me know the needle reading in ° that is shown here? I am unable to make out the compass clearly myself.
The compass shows 345 °
